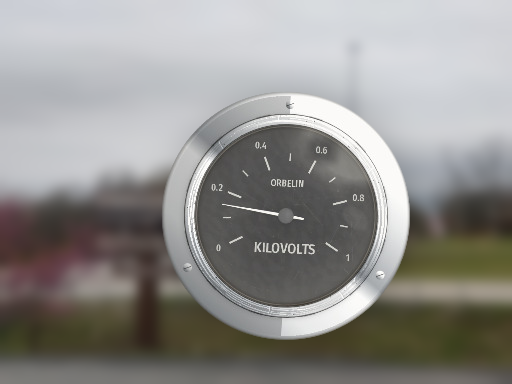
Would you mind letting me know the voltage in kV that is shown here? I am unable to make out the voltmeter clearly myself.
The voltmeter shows 0.15 kV
